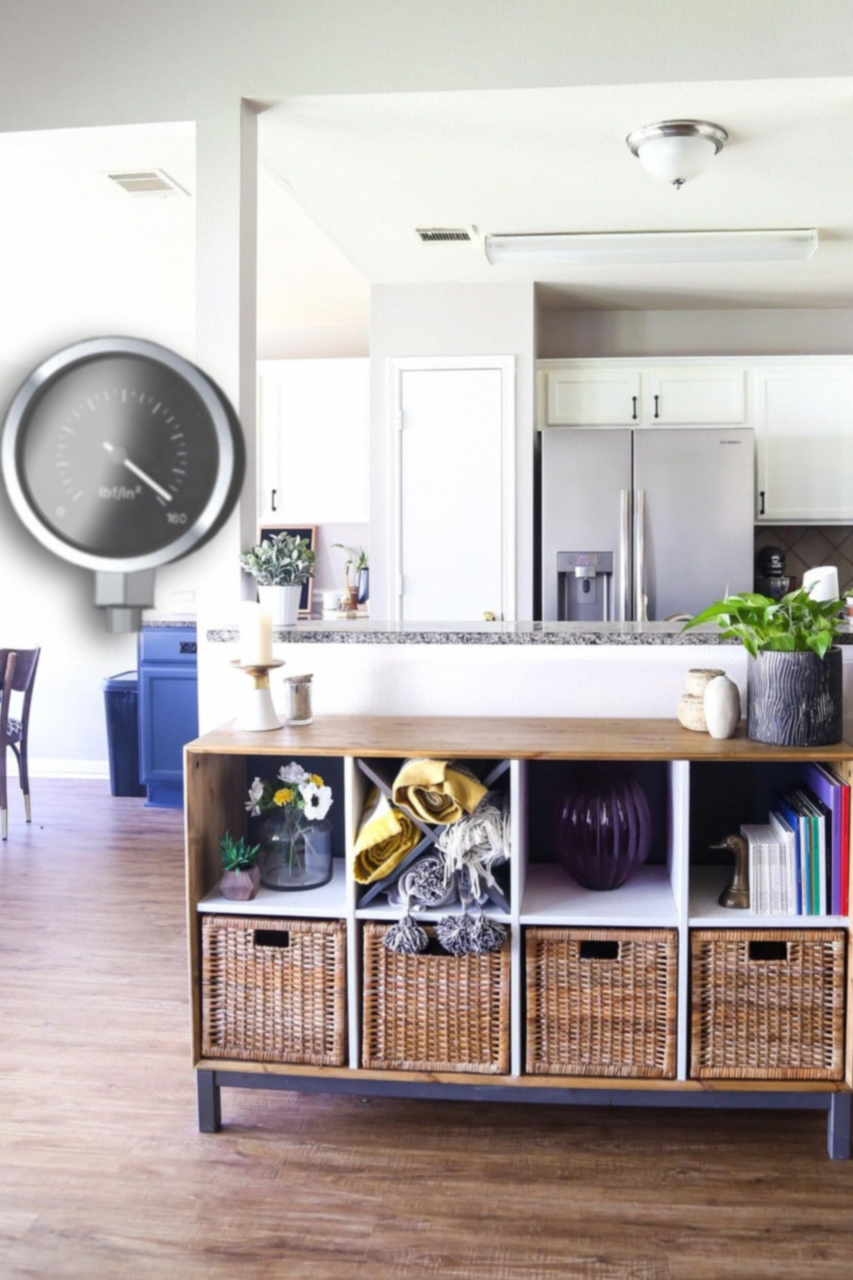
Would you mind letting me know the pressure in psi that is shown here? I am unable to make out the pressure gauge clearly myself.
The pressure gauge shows 155 psi
